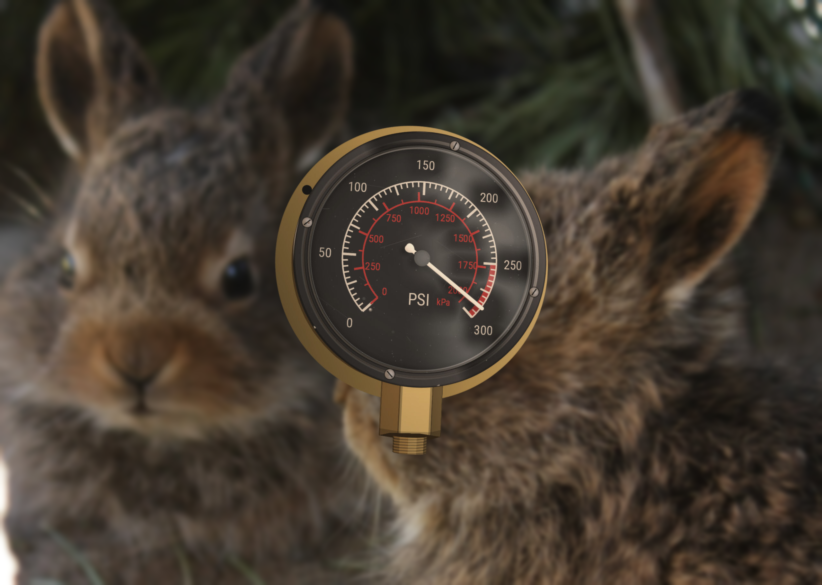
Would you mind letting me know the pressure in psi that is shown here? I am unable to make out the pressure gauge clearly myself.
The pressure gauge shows 290 psi
